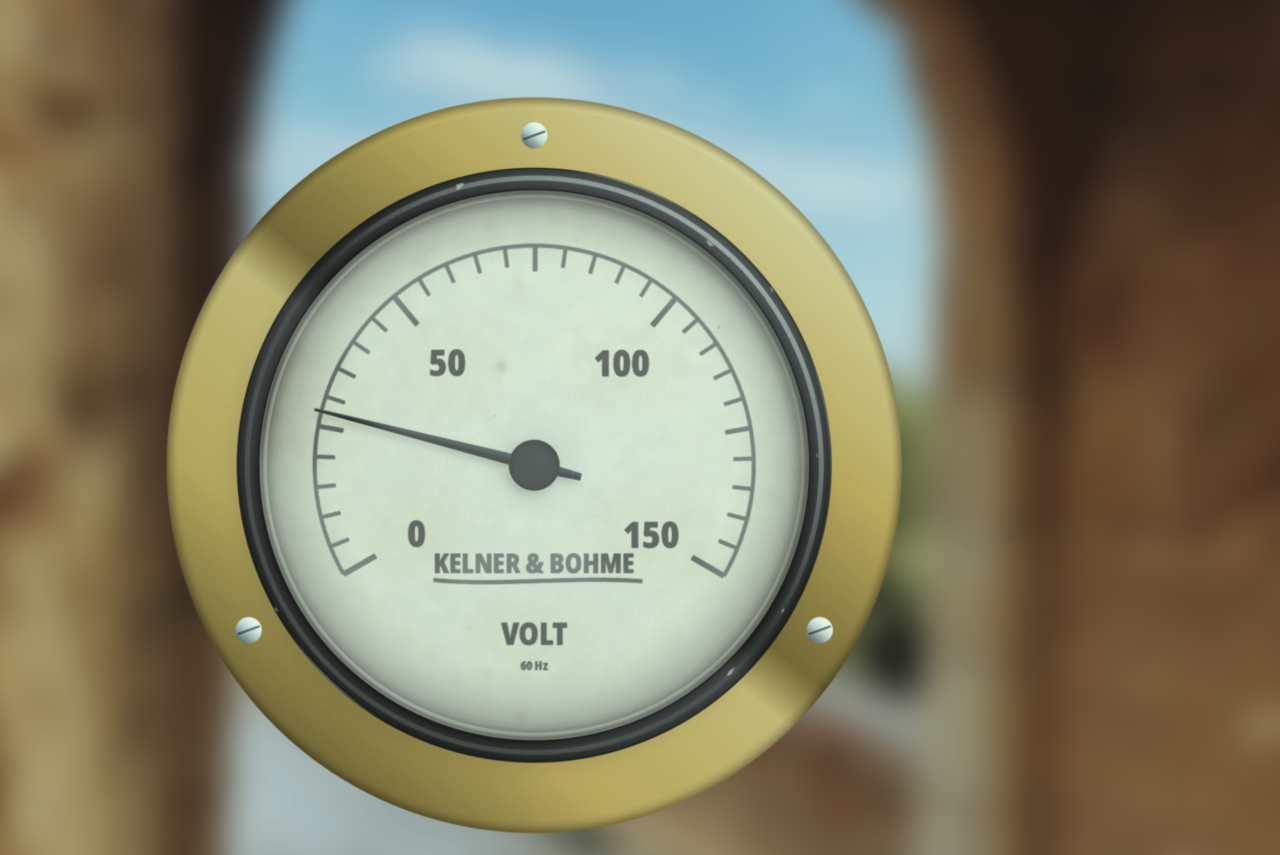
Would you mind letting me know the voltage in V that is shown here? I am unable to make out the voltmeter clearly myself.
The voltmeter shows 27.5 V
